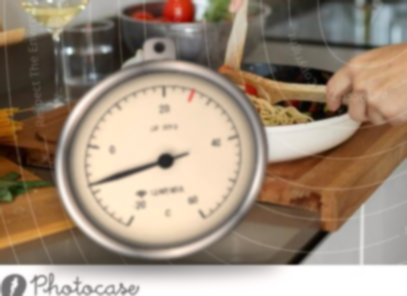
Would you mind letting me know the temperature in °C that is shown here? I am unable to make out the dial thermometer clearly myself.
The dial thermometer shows -8 °C
